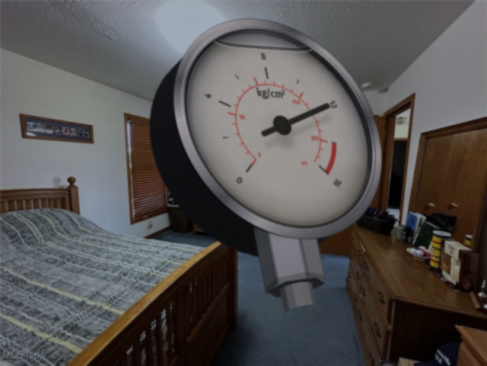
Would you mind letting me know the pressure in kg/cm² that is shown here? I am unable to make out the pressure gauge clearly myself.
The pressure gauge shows 12 kg/cm²
